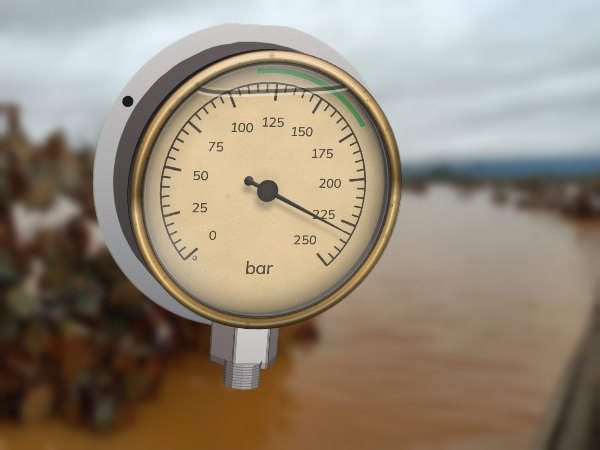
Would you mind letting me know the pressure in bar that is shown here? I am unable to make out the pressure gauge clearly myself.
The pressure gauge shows 230 bar
